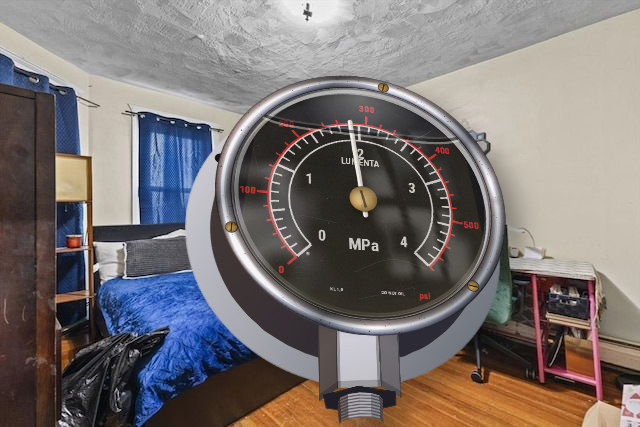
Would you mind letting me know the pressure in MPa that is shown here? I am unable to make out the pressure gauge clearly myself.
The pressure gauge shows 1.9 MPa
